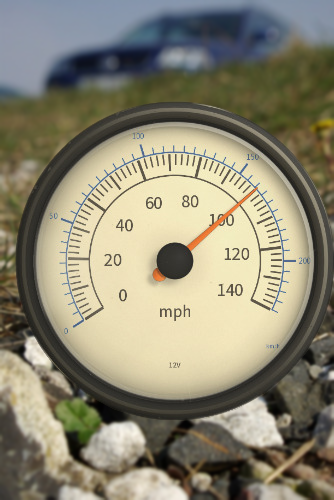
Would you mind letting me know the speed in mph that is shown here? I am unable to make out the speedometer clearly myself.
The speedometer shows 100 mph
